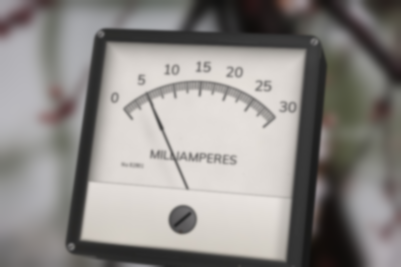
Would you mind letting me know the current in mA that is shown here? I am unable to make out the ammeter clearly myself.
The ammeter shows 5 mA
